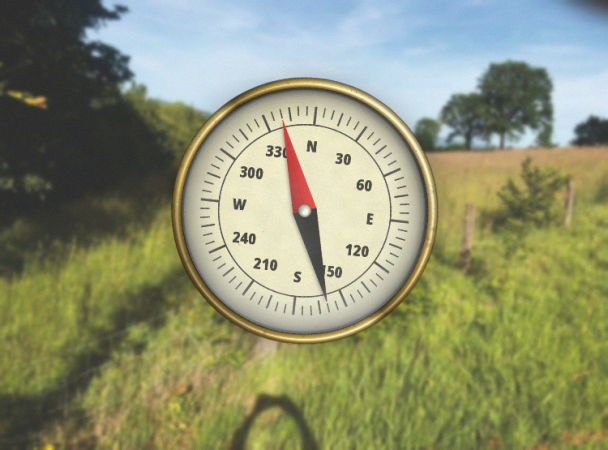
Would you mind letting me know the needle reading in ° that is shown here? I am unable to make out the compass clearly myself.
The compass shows 340 °
